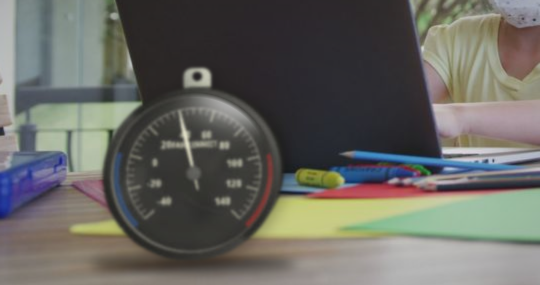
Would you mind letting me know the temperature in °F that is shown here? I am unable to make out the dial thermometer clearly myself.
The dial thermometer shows 40 °F
